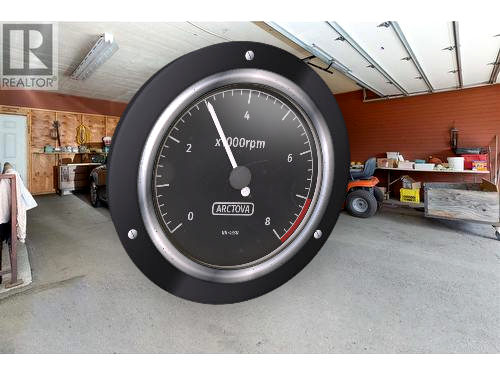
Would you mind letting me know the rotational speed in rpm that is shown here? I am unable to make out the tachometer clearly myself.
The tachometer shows 3000 rpm
